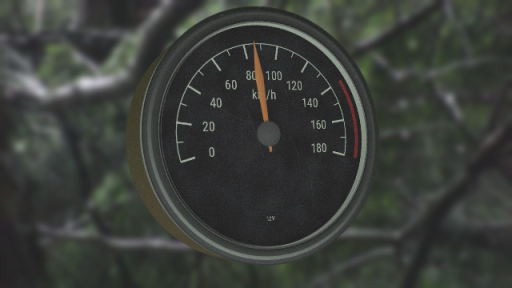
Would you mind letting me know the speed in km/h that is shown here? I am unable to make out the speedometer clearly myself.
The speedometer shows 85 km/h
